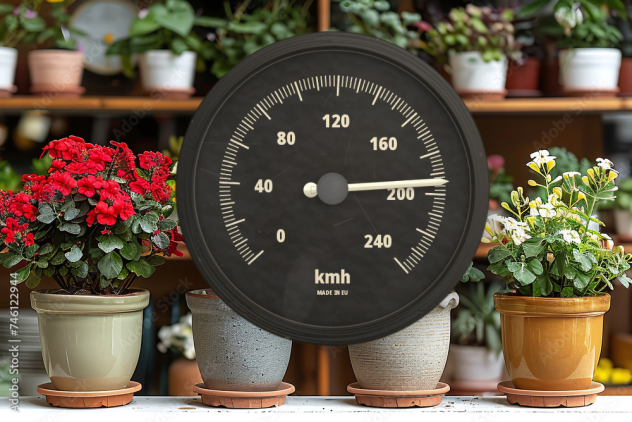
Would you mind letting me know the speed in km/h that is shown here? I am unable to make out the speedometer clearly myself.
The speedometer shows 194 km/h
